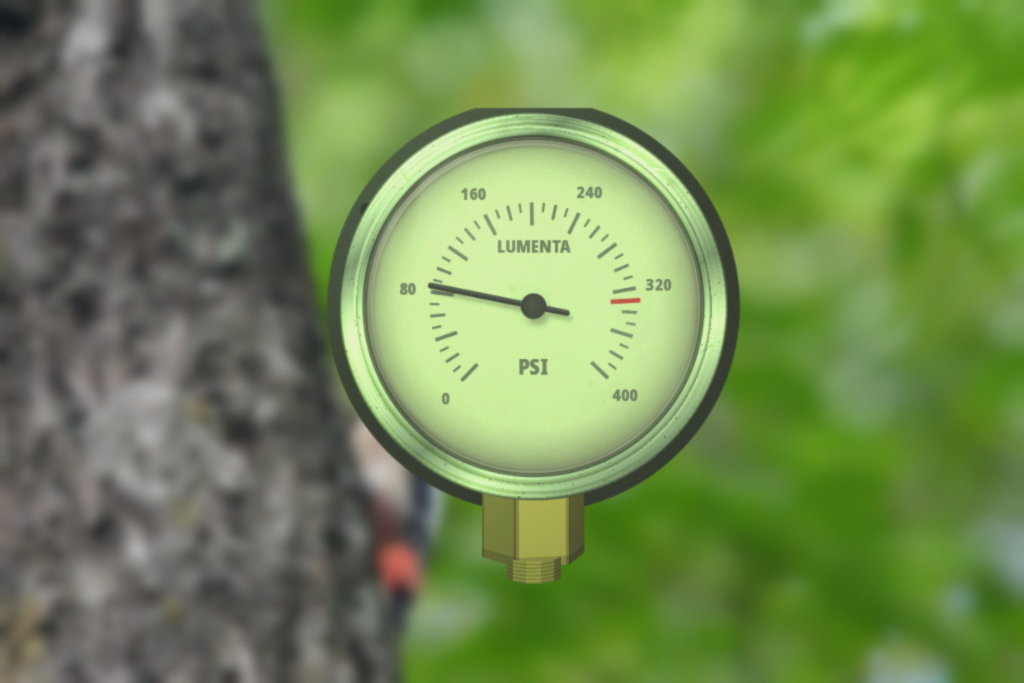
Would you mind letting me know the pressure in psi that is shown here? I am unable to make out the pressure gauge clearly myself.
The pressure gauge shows 85 psi
